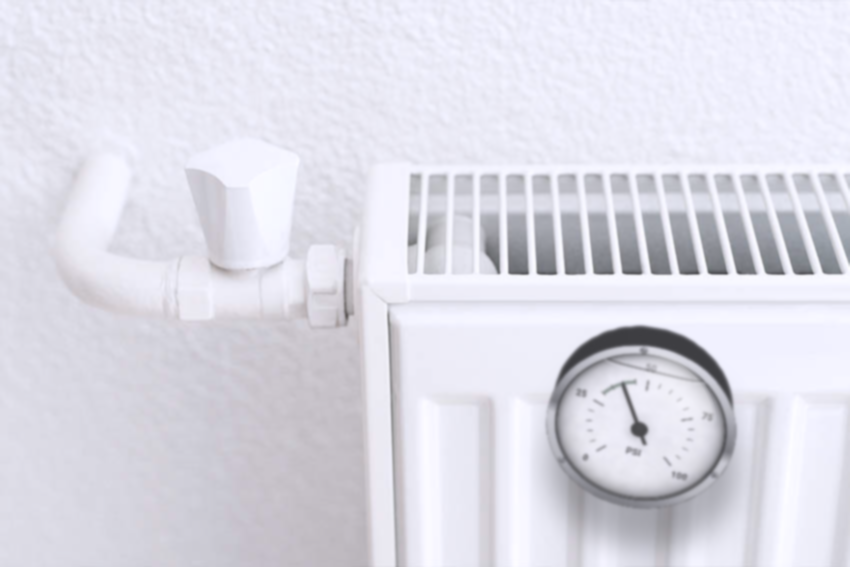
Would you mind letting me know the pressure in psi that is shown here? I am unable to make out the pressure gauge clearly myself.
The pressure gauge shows 40 psi
